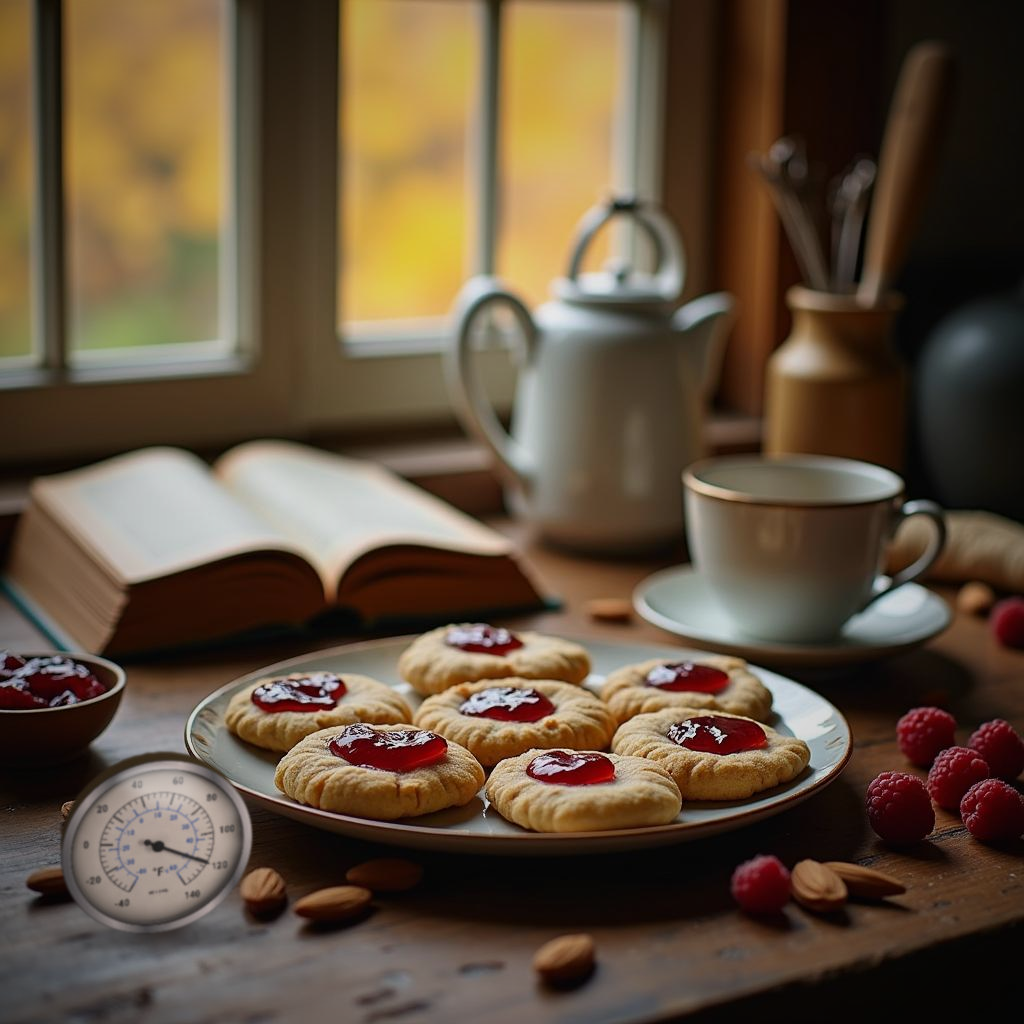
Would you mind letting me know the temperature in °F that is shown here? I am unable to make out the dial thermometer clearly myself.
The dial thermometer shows 120 °F
